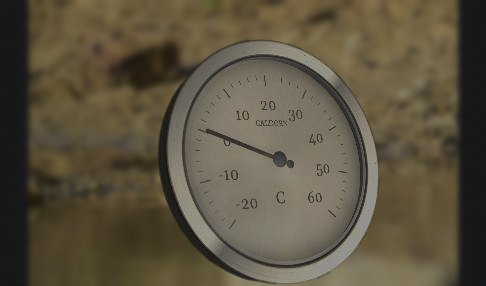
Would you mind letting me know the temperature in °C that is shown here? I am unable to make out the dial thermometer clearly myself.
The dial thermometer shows 0 °C
